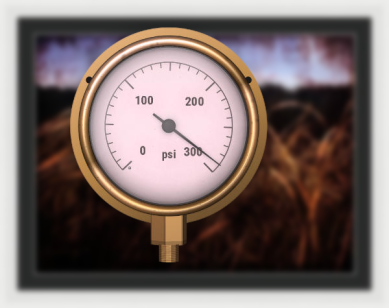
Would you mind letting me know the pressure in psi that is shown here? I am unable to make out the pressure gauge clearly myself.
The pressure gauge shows 290 psi
